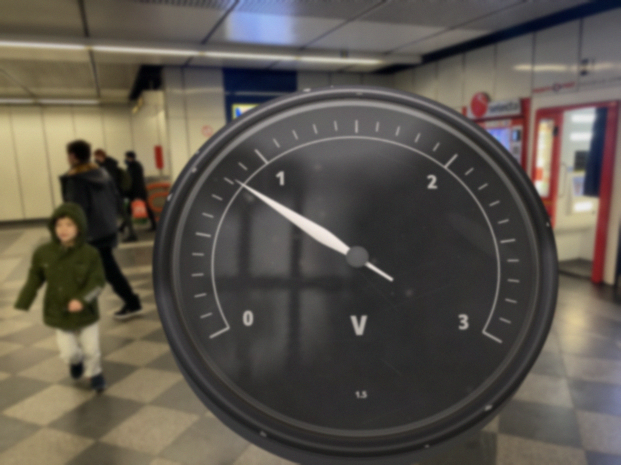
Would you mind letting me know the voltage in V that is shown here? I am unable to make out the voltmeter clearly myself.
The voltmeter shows 0.8 V
